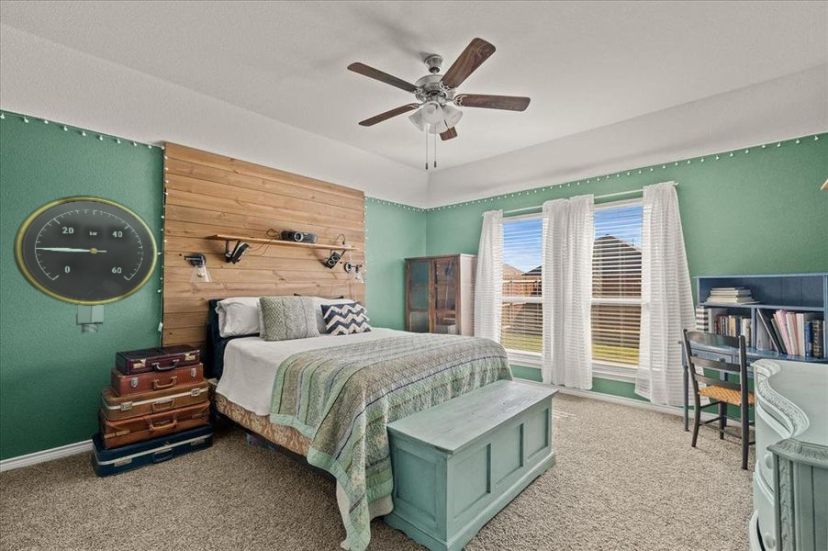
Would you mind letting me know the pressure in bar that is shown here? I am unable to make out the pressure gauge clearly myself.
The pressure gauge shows 10 bar
